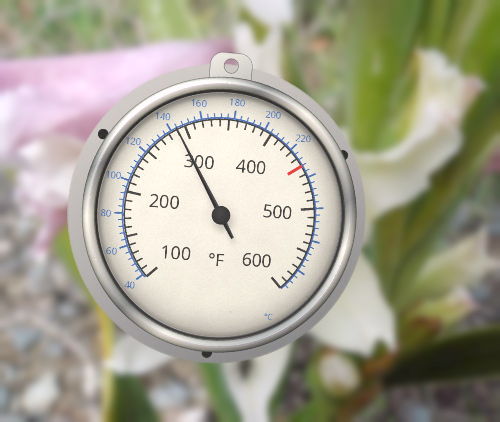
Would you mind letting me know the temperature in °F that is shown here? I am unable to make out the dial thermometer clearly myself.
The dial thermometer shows 290 °F
